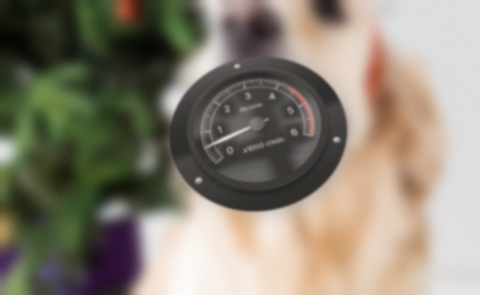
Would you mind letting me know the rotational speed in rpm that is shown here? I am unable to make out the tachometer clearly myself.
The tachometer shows 500 rpm
